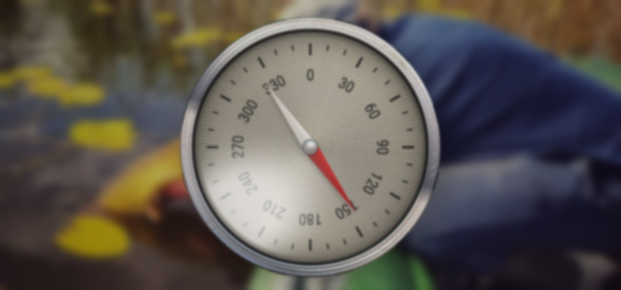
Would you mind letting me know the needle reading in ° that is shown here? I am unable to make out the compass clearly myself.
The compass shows 145 °
